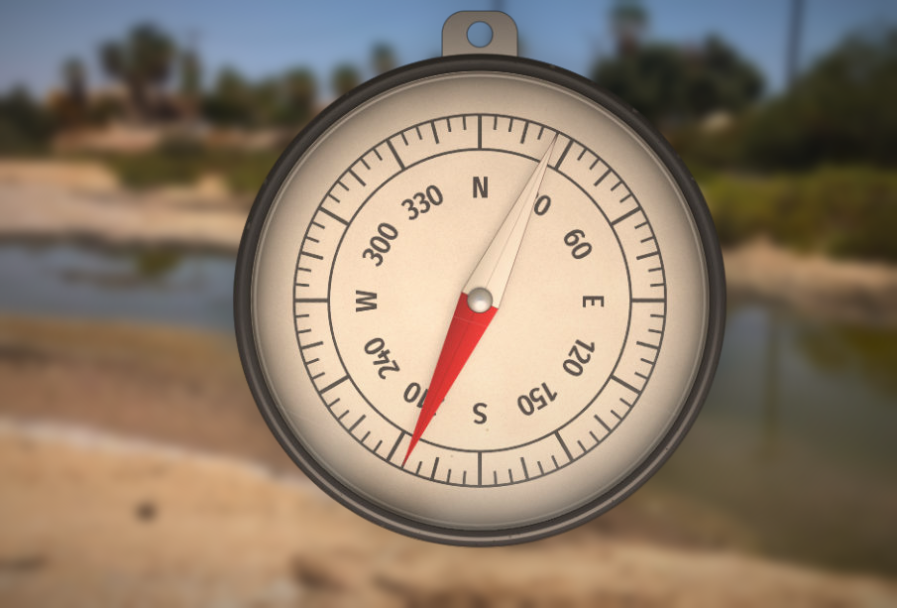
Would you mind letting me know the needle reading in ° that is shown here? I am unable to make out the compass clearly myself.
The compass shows 205 °
